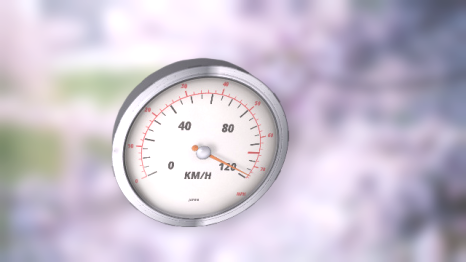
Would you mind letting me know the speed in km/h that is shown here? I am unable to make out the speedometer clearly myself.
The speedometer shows 117.5 km/h
